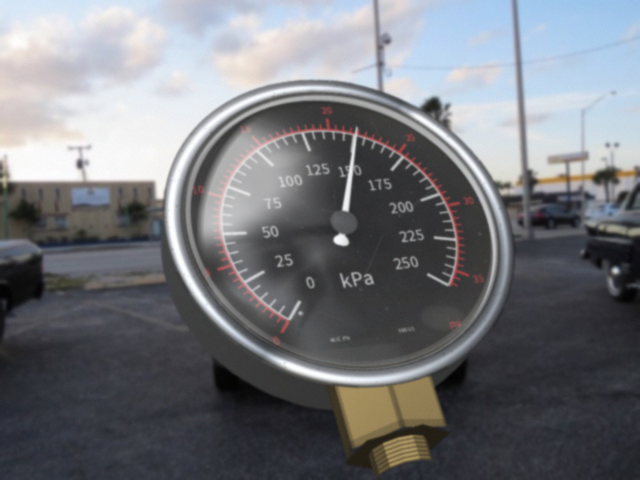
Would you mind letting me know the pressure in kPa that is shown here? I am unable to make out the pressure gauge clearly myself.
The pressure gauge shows 150 kPa
